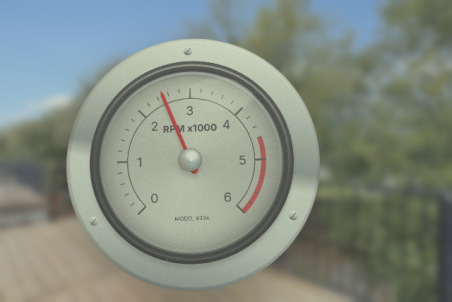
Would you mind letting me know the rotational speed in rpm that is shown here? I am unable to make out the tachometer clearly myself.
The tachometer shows 2500 rpm
